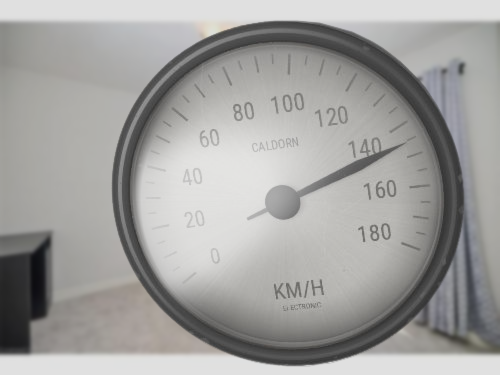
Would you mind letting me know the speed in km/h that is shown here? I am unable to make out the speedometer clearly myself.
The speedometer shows 145 km/h
